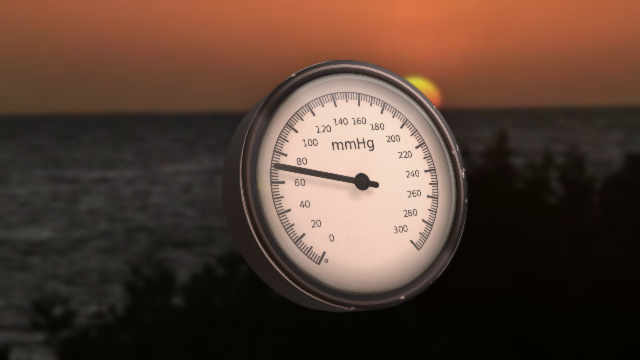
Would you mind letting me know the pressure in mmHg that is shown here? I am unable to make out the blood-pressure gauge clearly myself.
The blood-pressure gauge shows 70 mmHg
